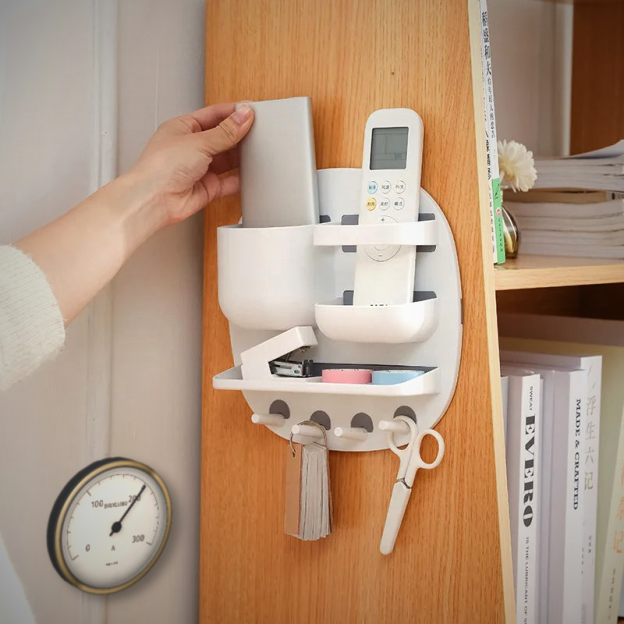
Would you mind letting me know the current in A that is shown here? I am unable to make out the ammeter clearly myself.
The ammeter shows 200 A
